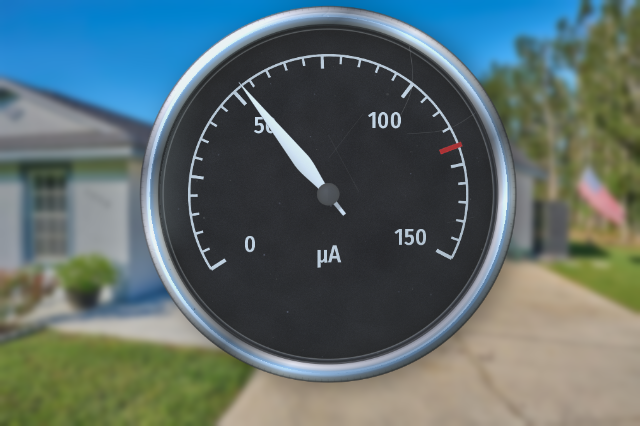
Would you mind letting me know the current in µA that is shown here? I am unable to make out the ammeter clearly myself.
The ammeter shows 52.5 µA
